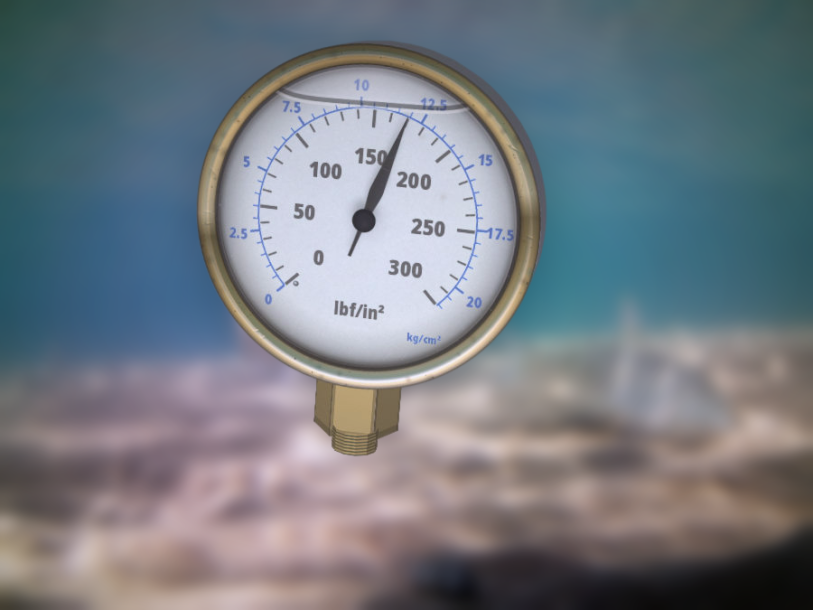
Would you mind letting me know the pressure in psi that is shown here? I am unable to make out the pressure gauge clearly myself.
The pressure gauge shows 170 psi
